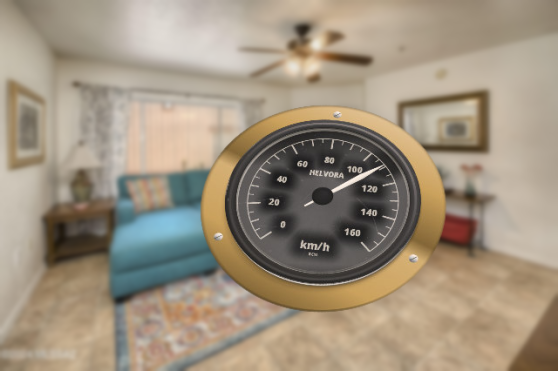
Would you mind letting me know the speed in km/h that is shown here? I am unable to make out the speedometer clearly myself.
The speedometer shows 110 km/h
